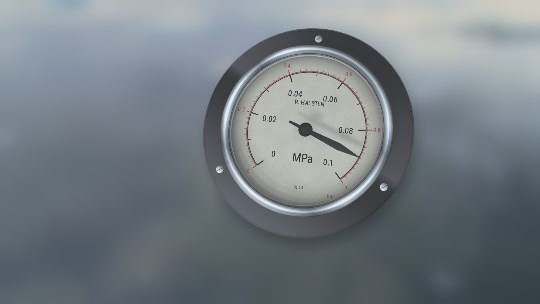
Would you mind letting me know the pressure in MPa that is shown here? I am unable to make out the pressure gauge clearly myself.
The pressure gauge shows 0.09 MPa
